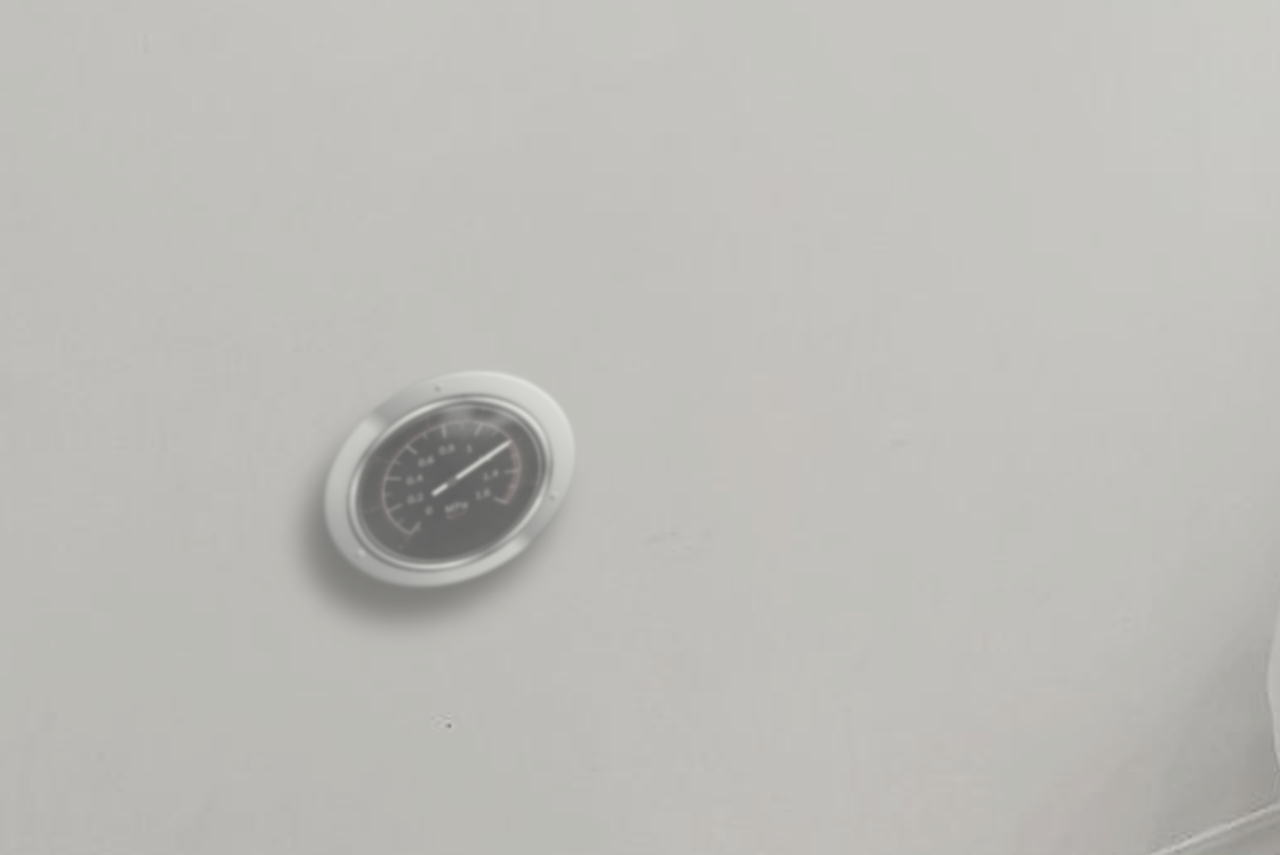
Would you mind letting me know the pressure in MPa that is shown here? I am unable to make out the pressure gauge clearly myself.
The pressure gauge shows 1.2 MPa
